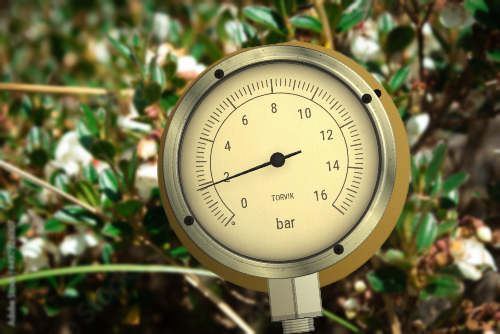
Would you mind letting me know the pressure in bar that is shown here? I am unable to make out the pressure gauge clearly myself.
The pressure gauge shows 1.8 bar
